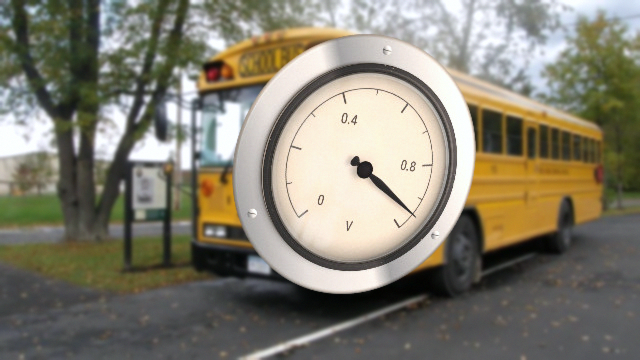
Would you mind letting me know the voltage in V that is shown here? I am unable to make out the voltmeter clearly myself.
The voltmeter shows 0.95 V
